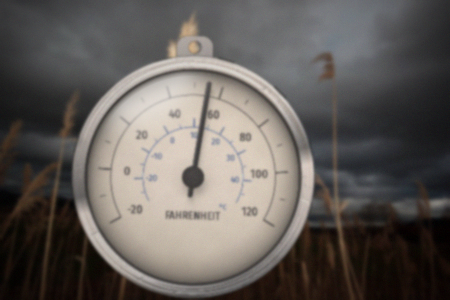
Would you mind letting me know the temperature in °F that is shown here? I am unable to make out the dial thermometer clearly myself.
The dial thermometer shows 55 °F
